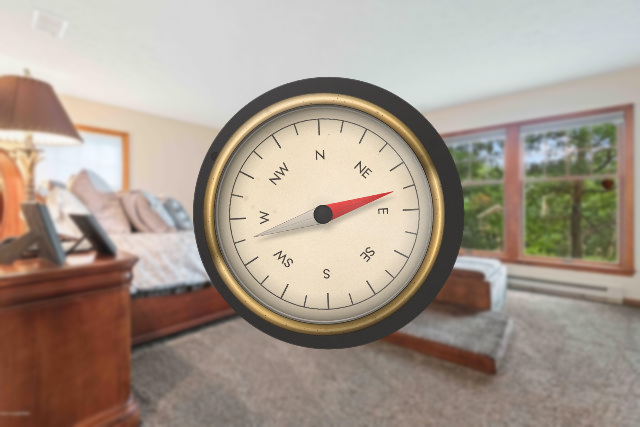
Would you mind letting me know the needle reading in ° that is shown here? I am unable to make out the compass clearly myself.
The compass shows 75 °
